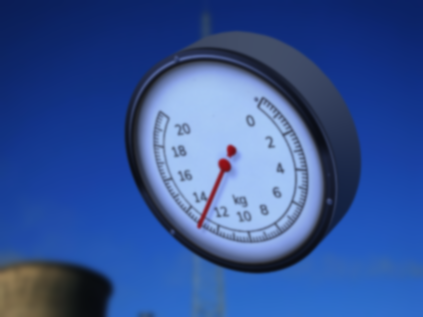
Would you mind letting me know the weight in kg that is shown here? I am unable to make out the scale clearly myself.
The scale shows 13 kg
